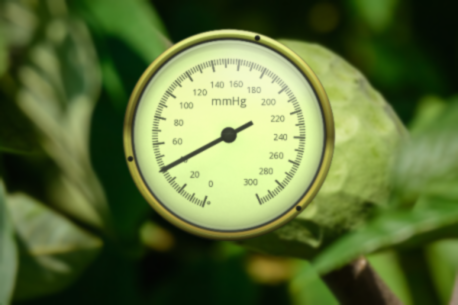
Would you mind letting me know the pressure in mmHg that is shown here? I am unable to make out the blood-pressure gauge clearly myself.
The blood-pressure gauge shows 40 mmHg
